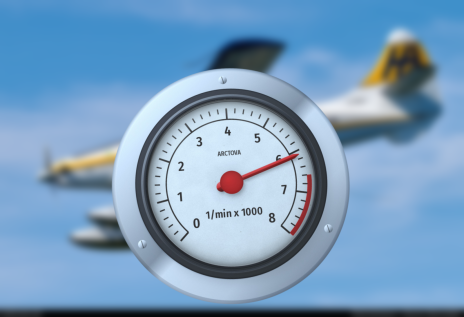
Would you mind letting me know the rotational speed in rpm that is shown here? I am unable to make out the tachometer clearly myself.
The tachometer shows 6100 rpm
